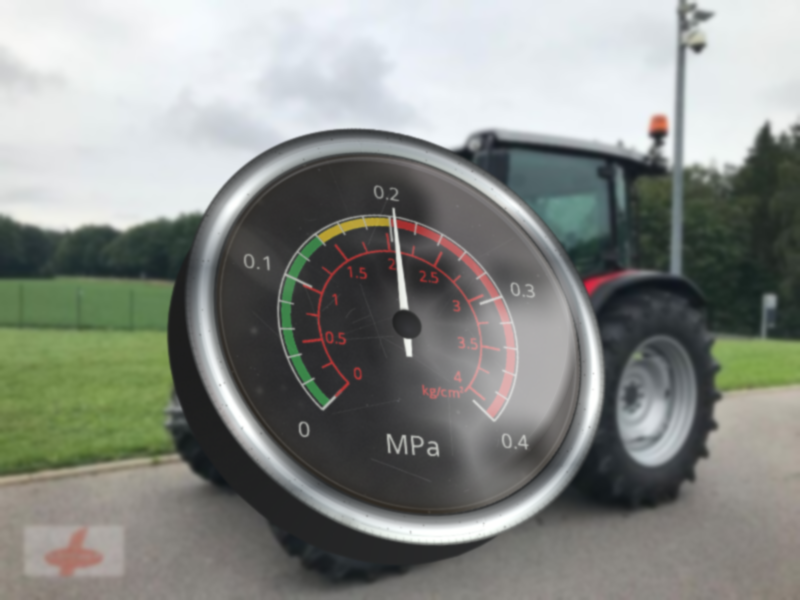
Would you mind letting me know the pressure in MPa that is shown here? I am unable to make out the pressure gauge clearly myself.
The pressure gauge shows 0.2 MPa
